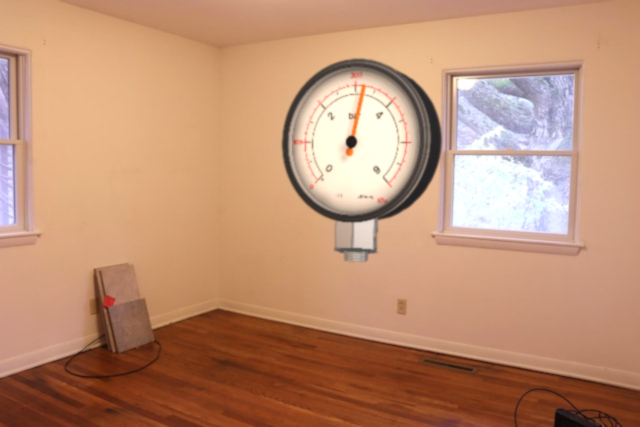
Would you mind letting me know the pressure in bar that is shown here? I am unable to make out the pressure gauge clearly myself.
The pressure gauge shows 3.25 bar
